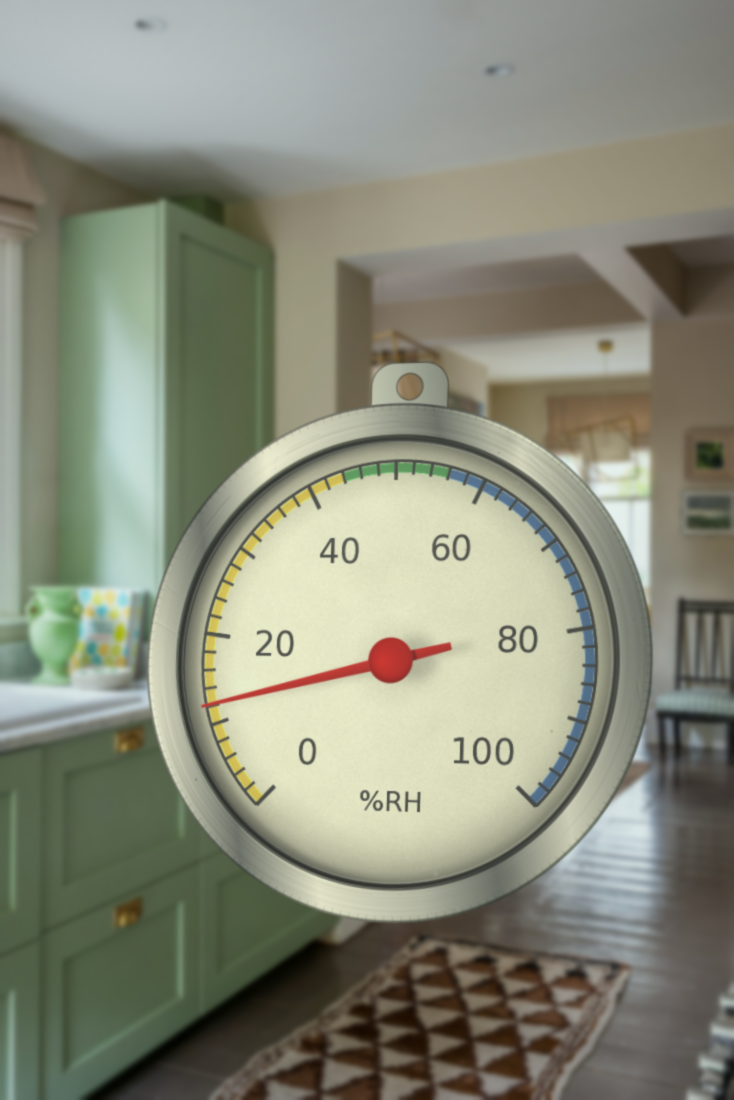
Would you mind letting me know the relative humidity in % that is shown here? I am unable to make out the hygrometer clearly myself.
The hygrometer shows 12 %
